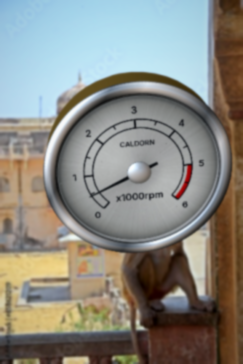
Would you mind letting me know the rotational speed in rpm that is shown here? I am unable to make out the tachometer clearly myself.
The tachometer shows 500 rpm
